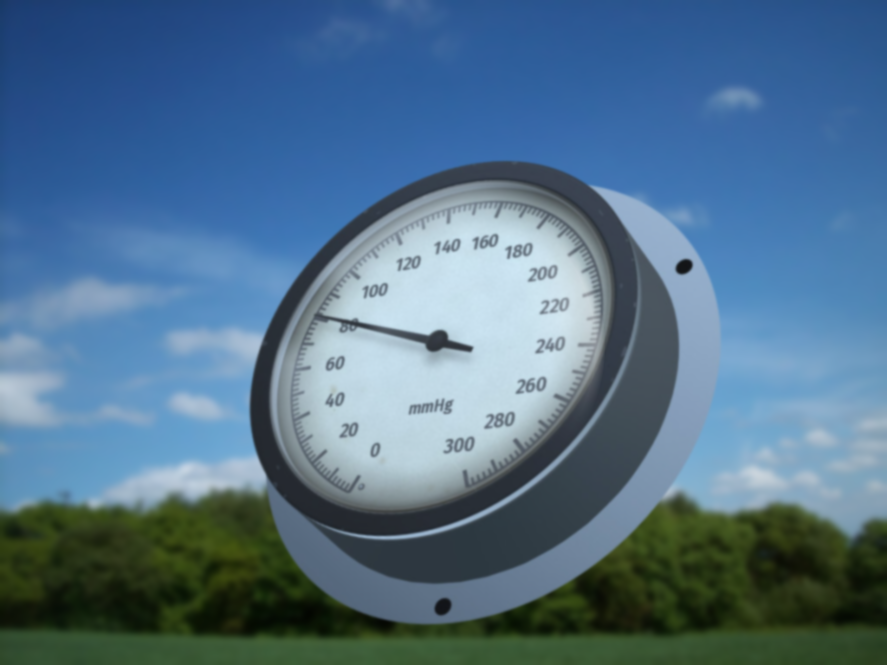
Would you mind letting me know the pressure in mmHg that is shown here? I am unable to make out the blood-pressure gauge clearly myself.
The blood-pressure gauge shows 80 mmHg
